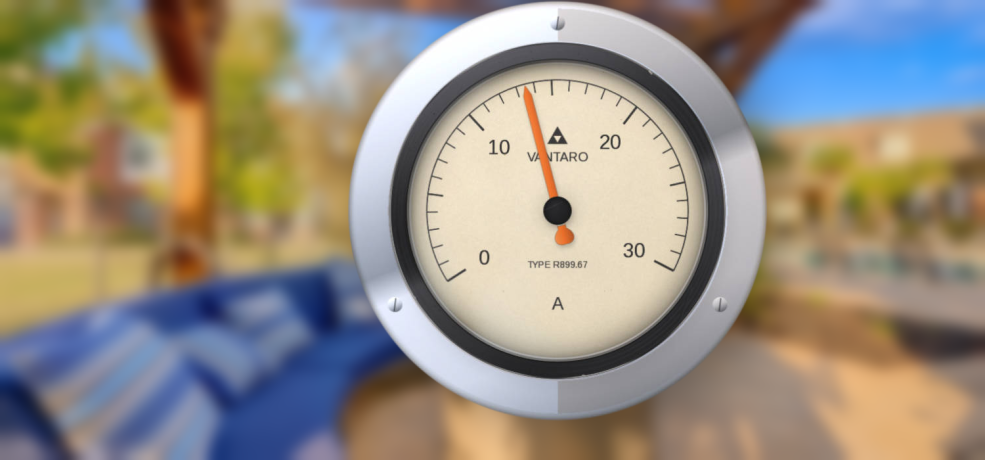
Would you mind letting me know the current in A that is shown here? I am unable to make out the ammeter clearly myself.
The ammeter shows 13.5 A
